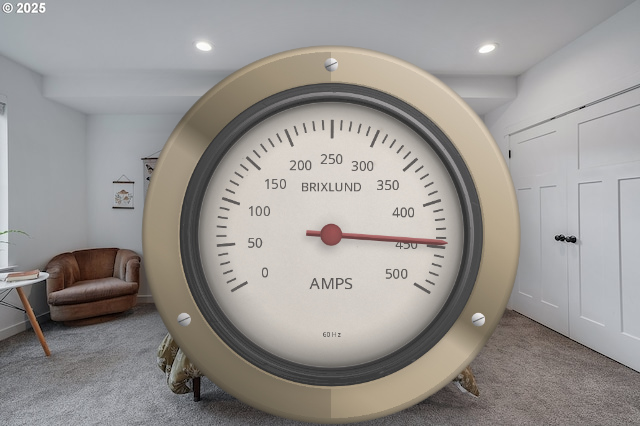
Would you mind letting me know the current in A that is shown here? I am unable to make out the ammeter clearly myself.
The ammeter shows 445 A
